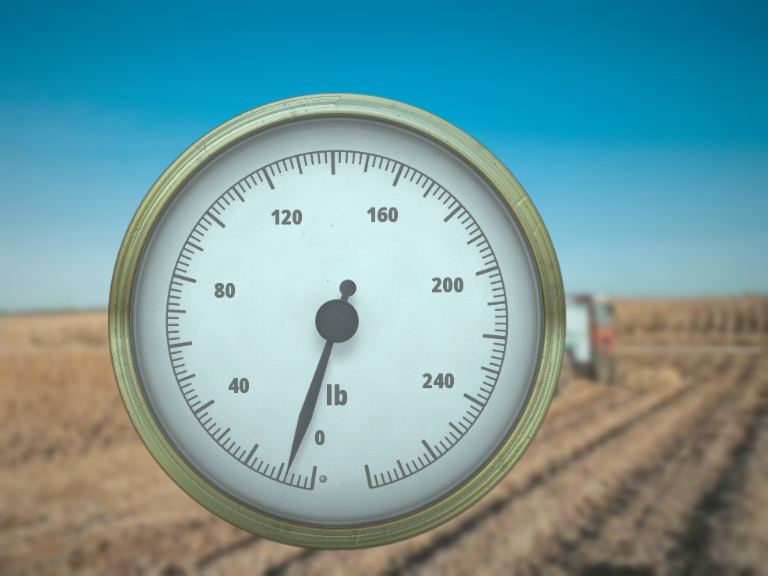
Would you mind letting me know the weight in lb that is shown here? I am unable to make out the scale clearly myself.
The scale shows 8 lb
